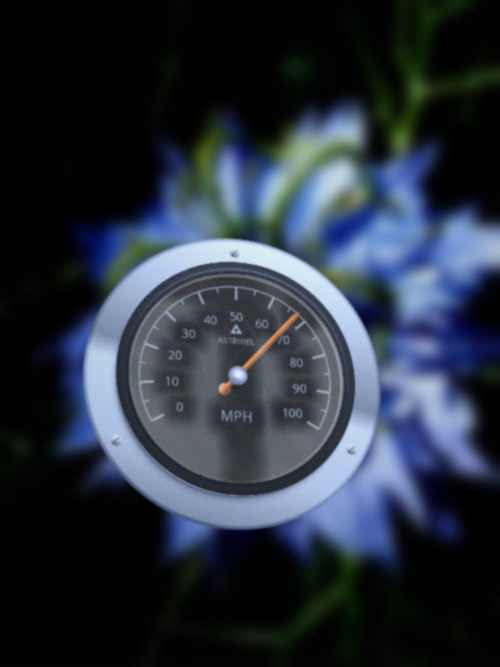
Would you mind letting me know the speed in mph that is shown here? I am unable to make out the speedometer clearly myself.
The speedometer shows 67.5 mph
